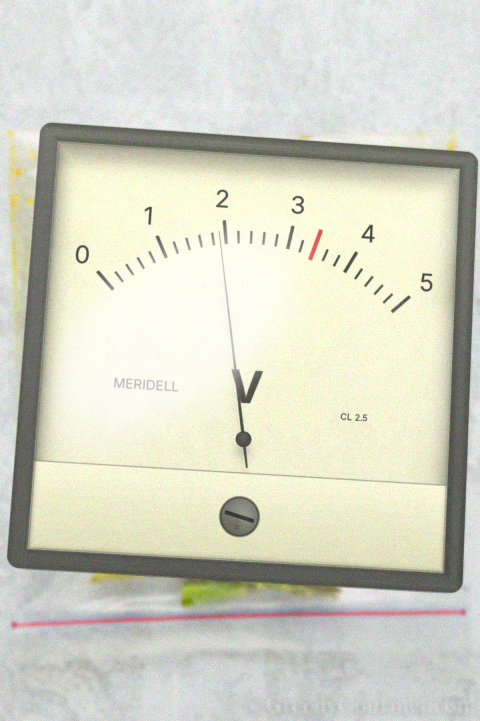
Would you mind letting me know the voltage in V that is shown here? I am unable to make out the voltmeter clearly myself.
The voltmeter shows 1.9 V
